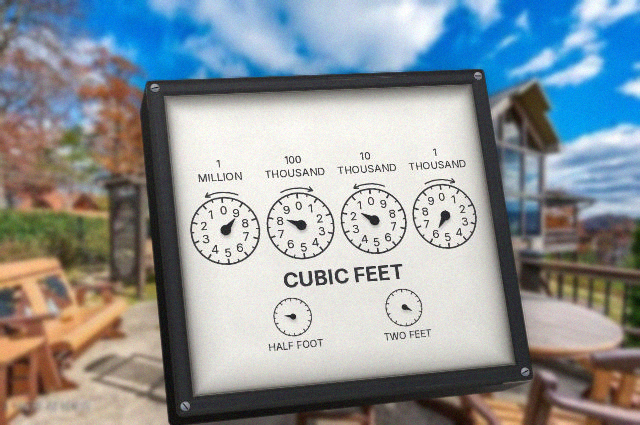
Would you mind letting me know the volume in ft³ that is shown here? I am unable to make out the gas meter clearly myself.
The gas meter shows 881600 ft³
